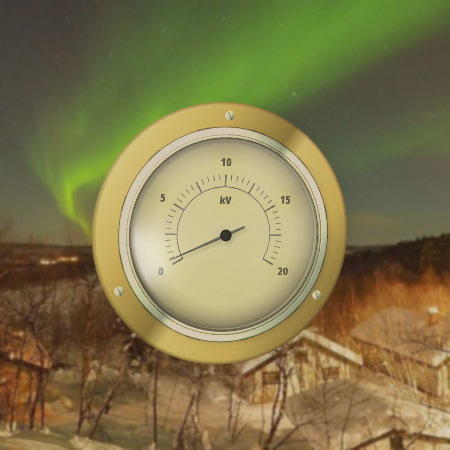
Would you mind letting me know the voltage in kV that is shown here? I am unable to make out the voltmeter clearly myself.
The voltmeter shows 0.5 kV
